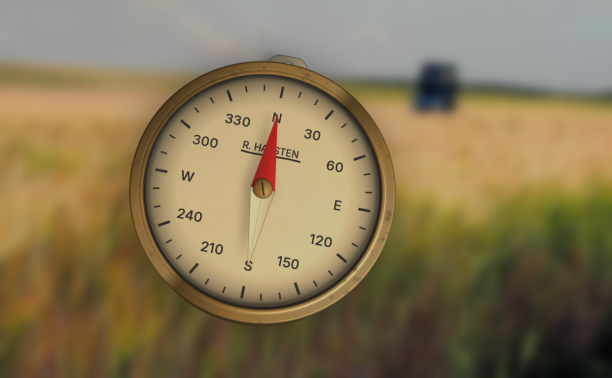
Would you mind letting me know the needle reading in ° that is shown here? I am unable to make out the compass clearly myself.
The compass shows 0 °
